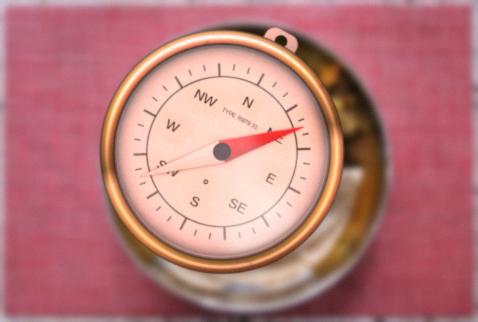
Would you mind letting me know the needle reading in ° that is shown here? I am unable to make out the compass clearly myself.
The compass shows 45 °
